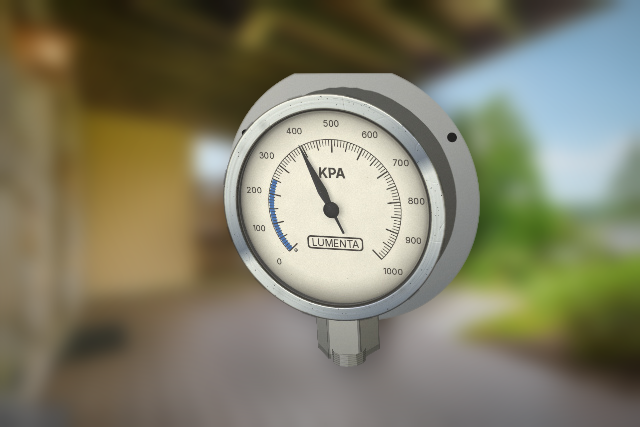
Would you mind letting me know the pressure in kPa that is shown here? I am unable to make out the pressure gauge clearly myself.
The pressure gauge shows 400 kPa
